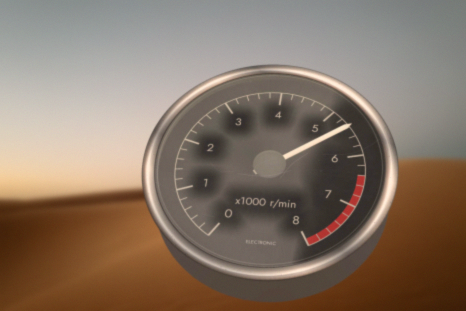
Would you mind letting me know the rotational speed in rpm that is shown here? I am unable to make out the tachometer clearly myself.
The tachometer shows 5400 rpm
